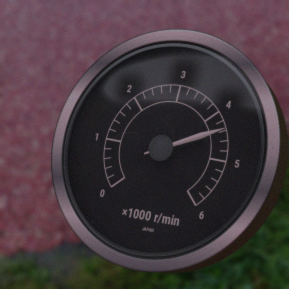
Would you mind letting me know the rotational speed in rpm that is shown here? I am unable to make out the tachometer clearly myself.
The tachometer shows 4400 rpm
